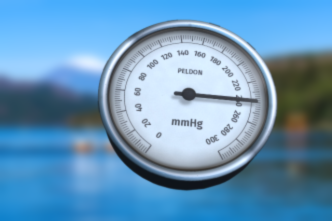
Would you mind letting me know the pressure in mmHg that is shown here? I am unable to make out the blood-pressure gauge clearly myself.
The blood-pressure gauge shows 240 mmHg
